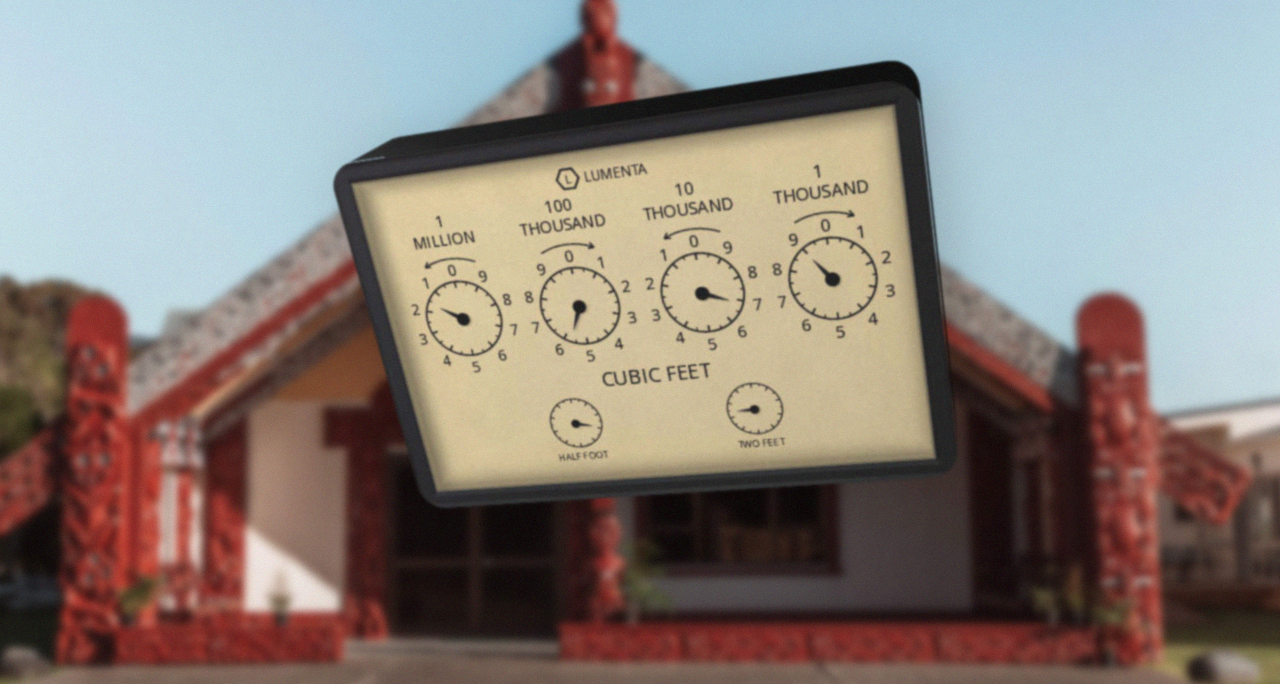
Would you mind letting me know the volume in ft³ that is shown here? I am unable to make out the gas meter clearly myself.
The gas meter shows 156900 ft³
